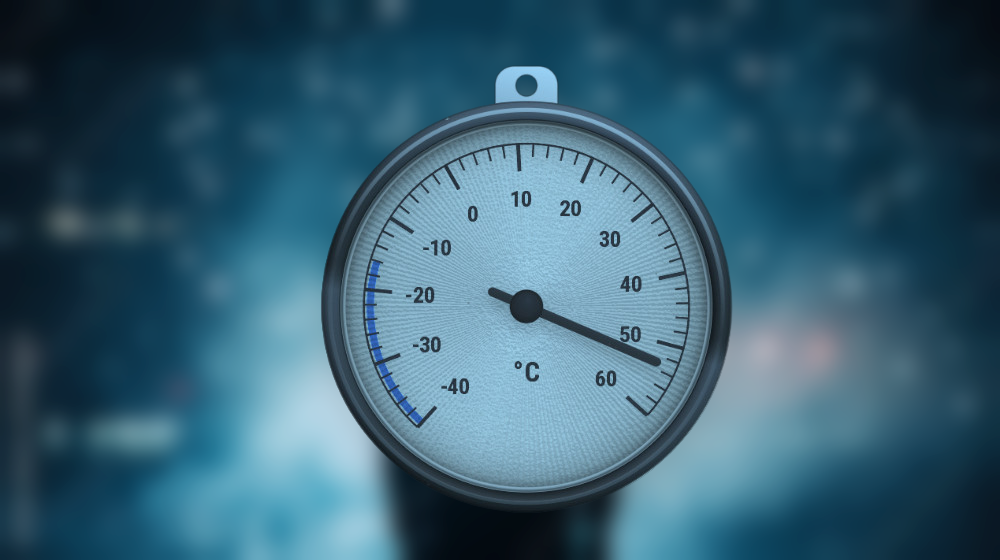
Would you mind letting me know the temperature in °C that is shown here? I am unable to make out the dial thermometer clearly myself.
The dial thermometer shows 53 °C
